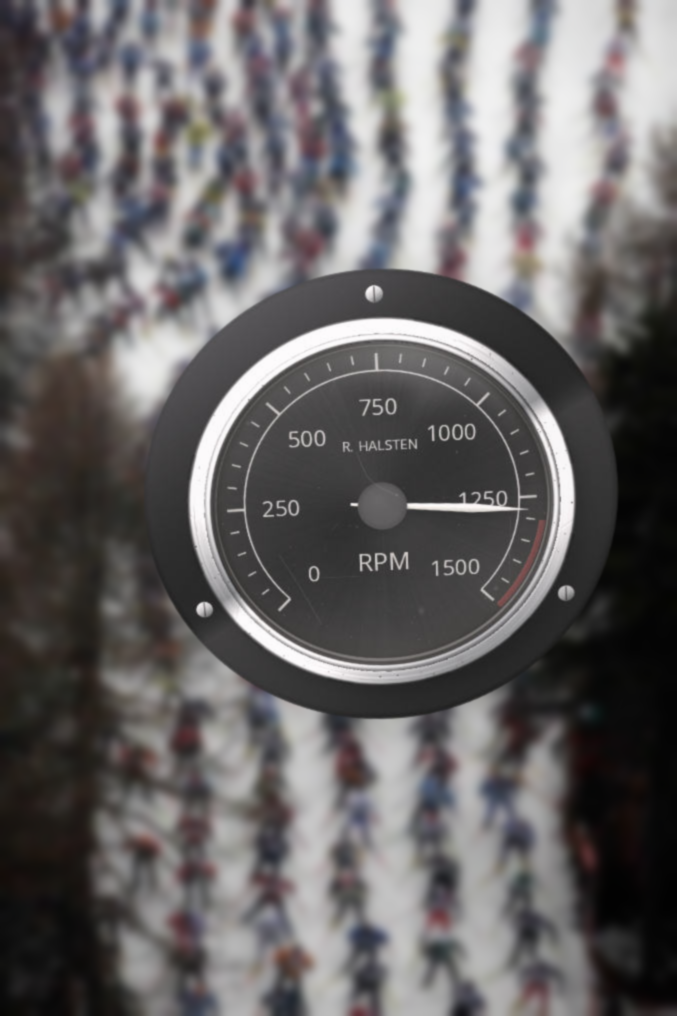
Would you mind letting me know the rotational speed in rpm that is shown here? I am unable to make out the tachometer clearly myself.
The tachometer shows 1275 rpm
